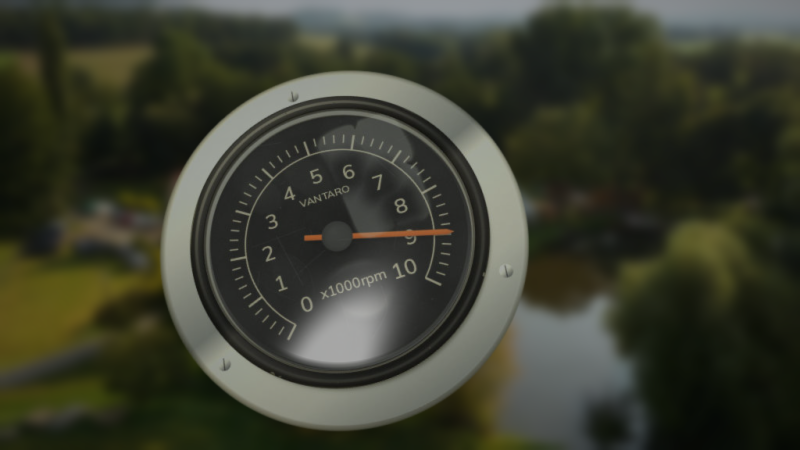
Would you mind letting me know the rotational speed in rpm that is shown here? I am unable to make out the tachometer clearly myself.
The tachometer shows 9000 rpm
